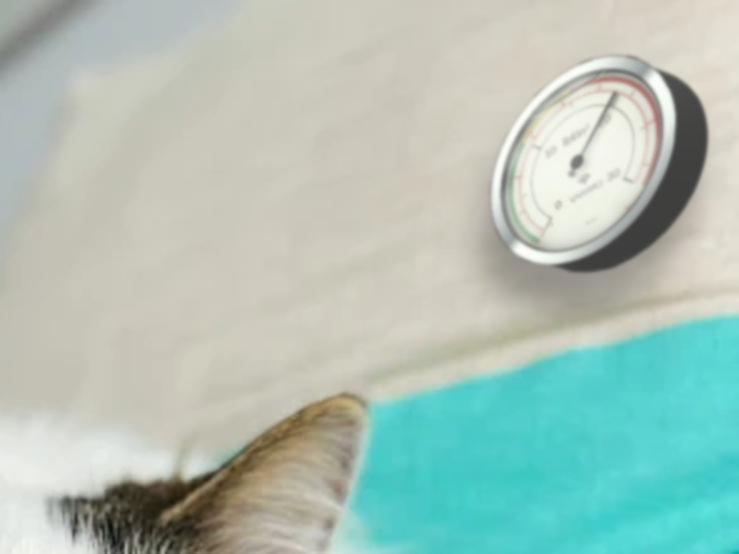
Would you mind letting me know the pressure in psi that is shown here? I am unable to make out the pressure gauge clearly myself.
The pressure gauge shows 20 psi
